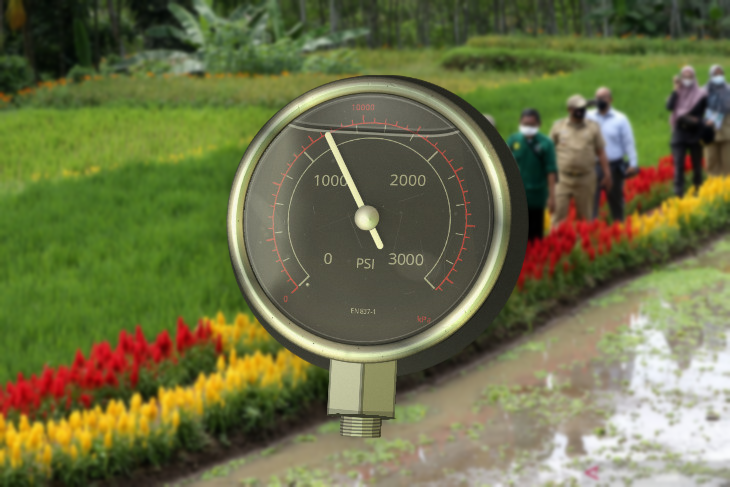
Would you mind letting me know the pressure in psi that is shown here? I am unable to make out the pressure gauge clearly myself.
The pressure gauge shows 1200 psi
